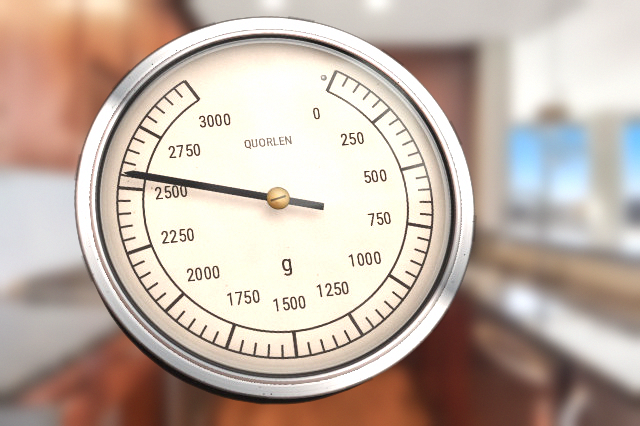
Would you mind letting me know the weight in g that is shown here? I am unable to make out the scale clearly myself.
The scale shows 2550 g
